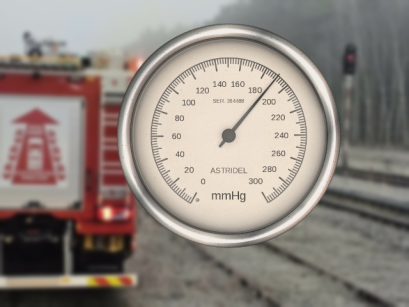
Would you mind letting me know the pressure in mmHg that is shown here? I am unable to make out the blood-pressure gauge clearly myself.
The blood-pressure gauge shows 190 mmHg
